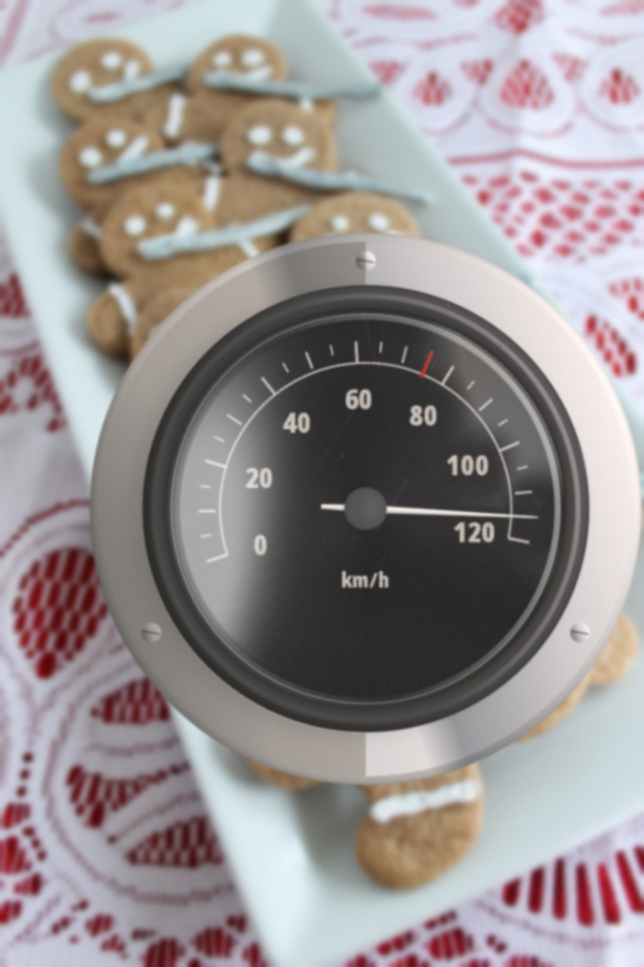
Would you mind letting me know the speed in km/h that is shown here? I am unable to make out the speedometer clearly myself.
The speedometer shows 115 km/h
